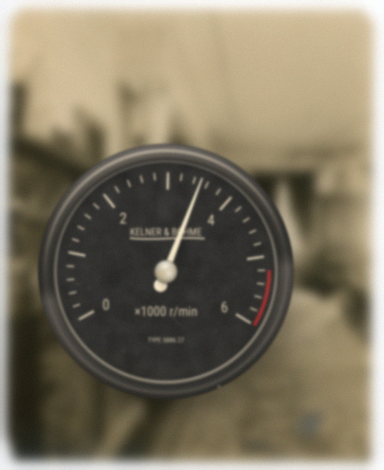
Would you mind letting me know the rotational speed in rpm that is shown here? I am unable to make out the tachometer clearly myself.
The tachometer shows 3500 rpm
